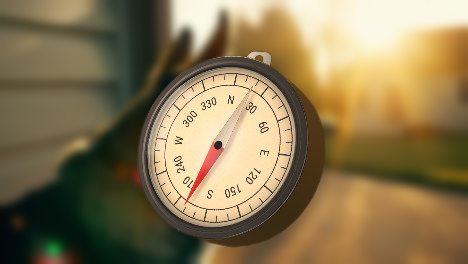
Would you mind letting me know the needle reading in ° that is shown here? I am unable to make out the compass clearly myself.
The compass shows 200 °
